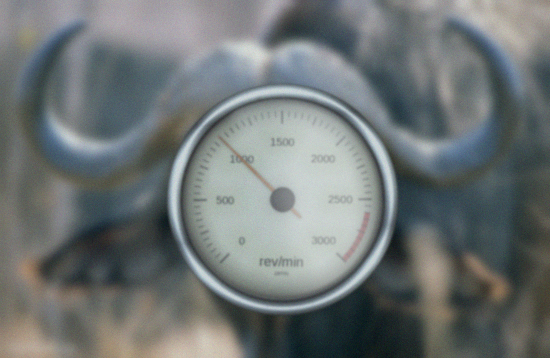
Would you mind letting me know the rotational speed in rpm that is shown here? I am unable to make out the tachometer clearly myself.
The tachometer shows 1000 rpm
